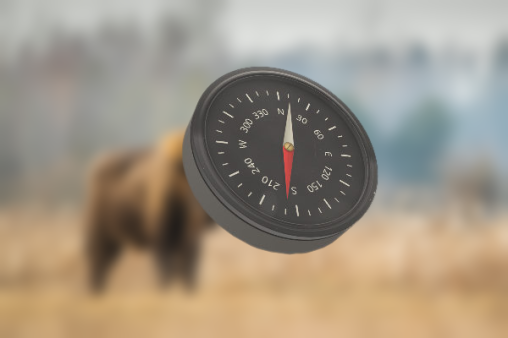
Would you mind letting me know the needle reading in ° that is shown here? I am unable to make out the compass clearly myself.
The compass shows 190 °
